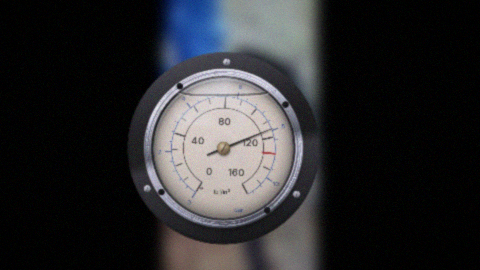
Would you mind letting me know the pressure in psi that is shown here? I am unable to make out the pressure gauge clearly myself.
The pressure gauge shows 115 psi
